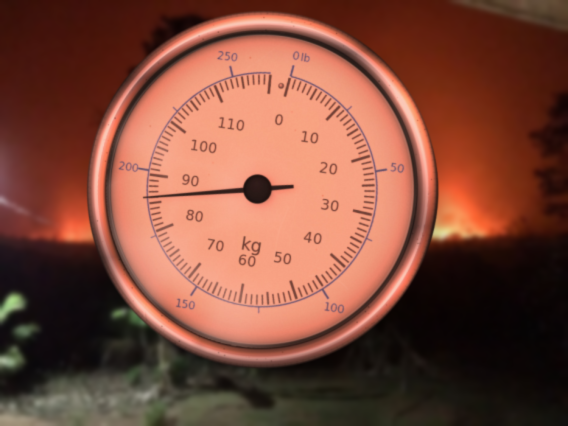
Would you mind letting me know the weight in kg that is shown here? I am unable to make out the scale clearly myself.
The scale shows 86 kg
